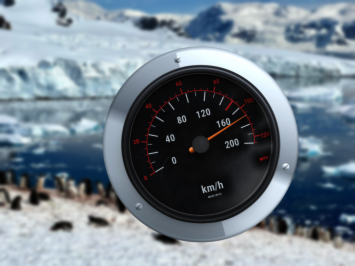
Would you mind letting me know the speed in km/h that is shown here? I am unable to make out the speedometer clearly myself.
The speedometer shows 170 km/h
